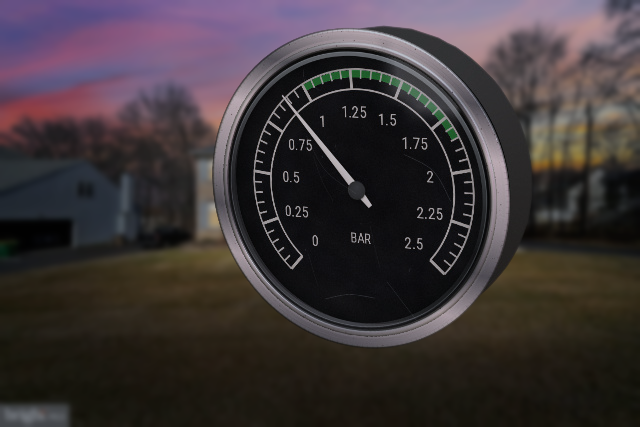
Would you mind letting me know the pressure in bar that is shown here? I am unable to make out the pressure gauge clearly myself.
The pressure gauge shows 0.9 bar
